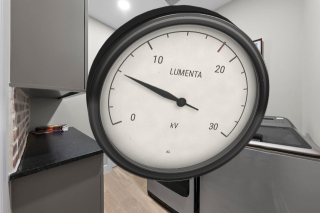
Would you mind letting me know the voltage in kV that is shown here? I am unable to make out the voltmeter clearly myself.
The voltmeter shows 6 kV
